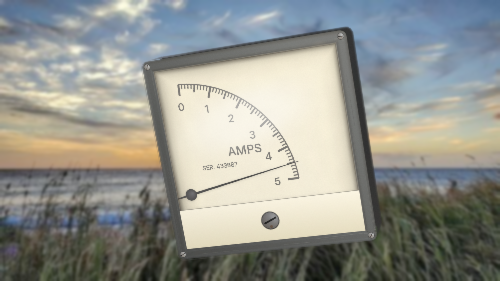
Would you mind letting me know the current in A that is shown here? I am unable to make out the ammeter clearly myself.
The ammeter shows 4.5 A
